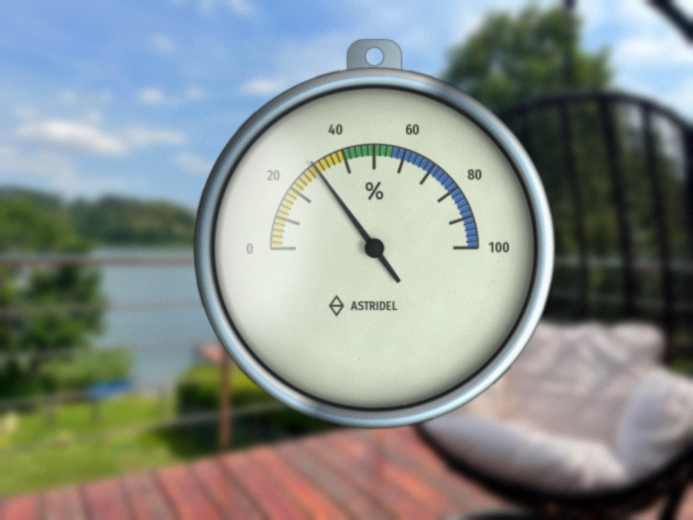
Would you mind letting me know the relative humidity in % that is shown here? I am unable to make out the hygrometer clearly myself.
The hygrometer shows 30 %
